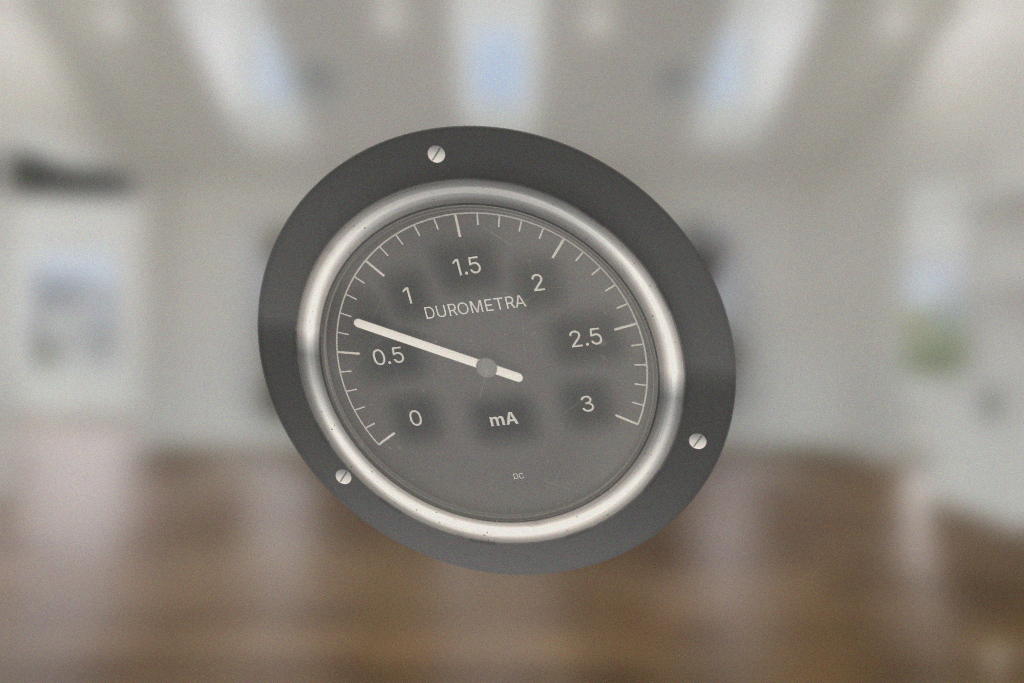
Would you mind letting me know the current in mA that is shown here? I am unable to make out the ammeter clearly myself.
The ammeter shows 0.7 mA
